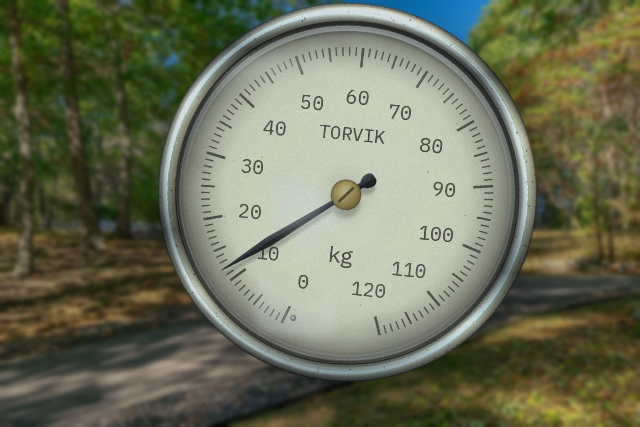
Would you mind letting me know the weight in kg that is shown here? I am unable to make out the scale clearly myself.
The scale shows 12 kg
